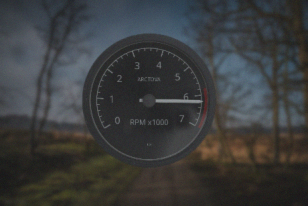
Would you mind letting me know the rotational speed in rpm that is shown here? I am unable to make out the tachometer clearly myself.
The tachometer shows 6200 rpm
